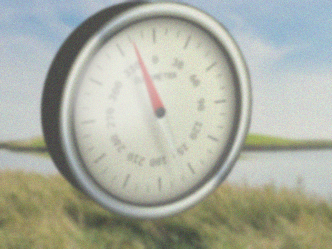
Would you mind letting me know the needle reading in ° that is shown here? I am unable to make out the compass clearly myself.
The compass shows 340 °
